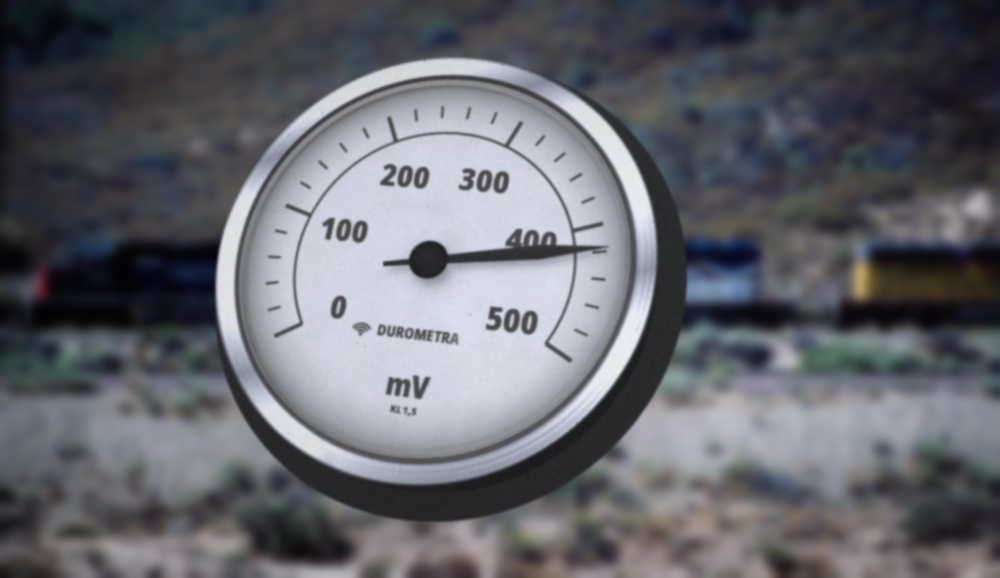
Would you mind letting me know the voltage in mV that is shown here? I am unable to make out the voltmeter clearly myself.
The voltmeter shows 420 mV
